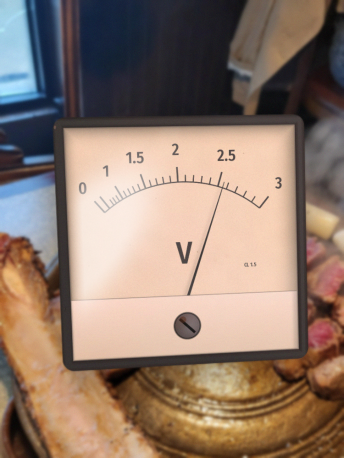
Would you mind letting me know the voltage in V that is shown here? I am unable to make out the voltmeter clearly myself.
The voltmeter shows 2.55 V
